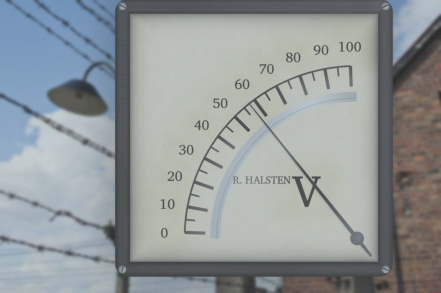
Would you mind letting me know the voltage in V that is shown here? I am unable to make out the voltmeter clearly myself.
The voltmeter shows 57.5 V
